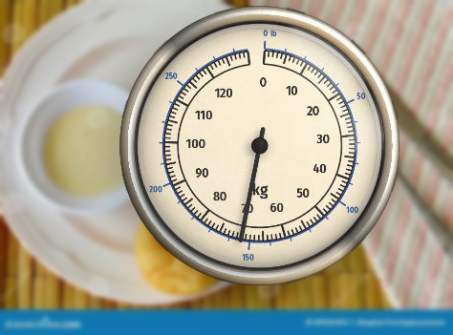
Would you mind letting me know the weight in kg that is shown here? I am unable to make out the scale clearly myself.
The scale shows 70 kg
